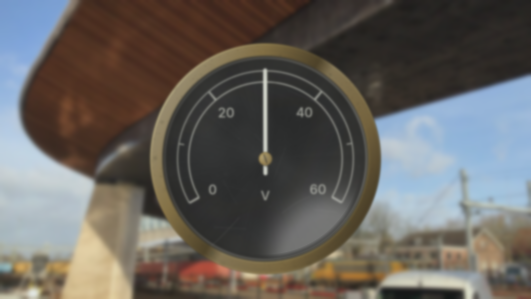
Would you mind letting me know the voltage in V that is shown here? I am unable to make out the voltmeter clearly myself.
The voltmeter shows 30 V
